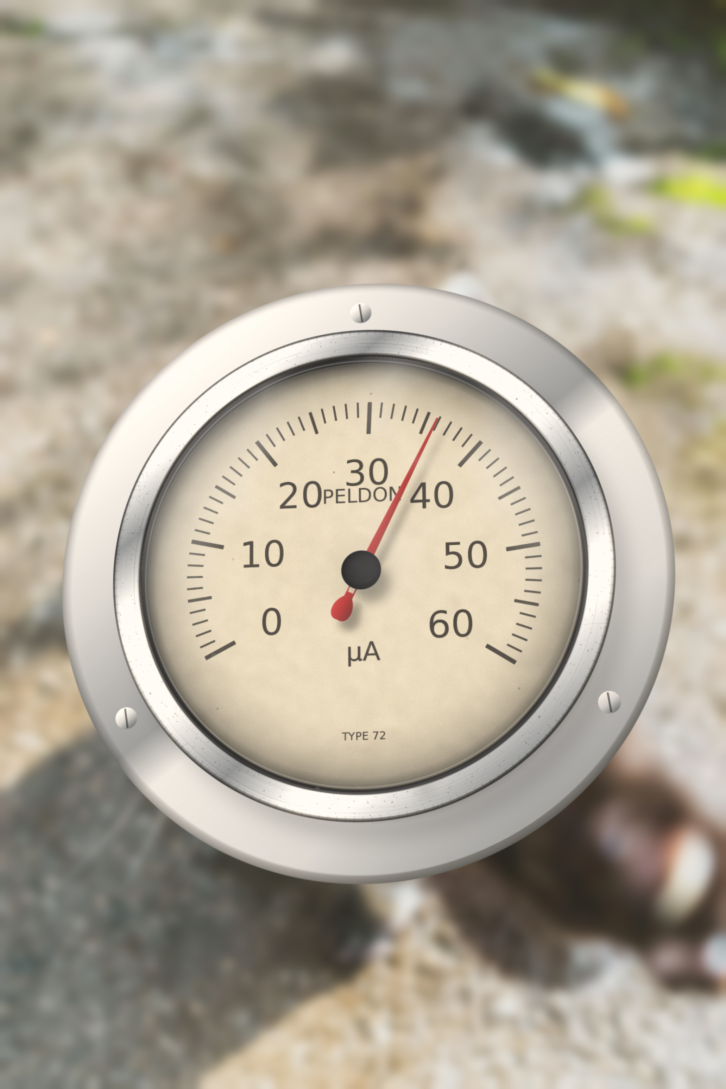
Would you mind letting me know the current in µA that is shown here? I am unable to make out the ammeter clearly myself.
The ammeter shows 36 µA
